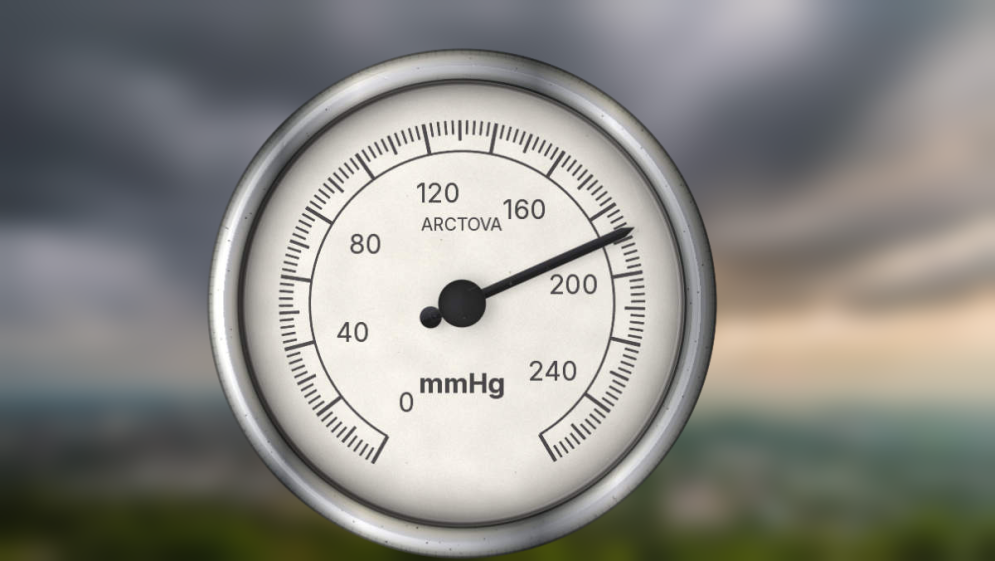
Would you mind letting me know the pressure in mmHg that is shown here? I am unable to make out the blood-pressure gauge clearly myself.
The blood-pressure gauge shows 188 mmHg
